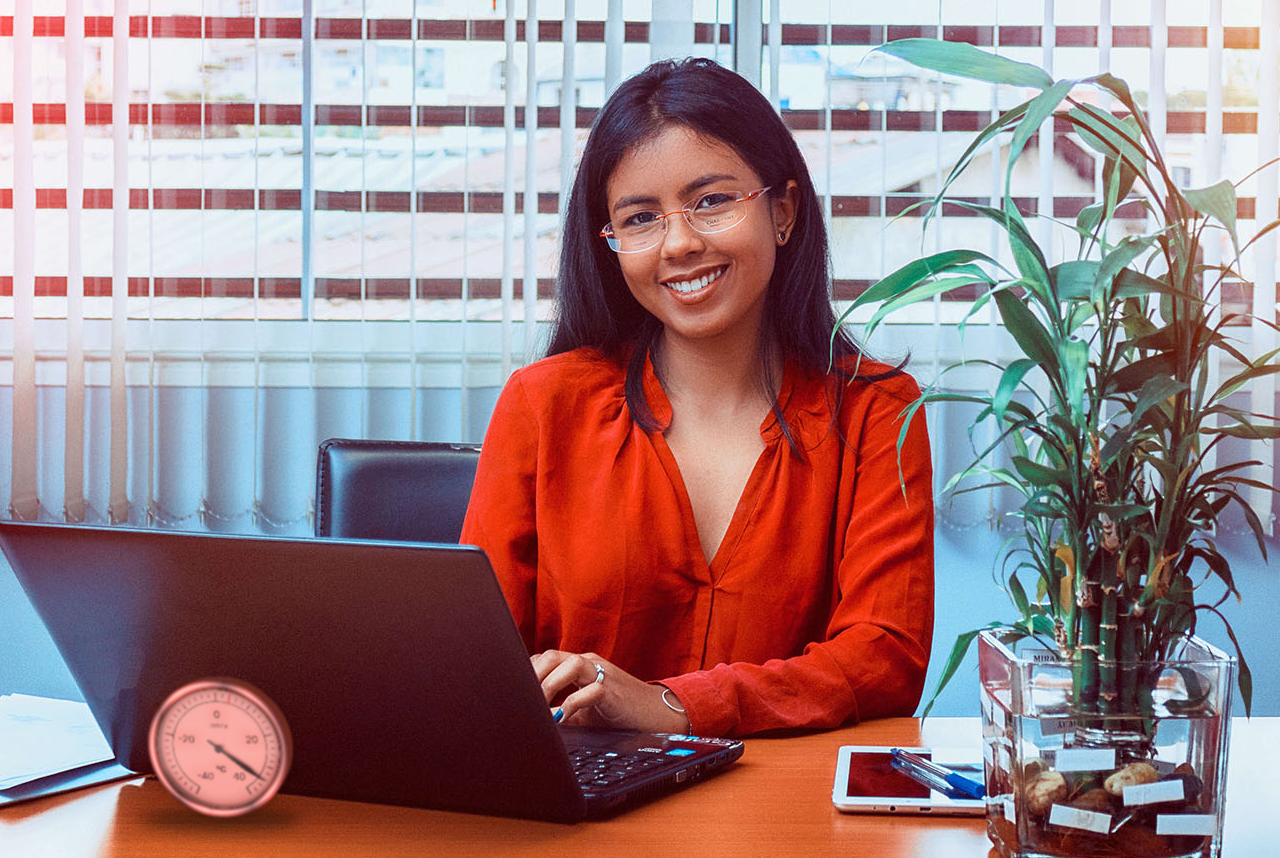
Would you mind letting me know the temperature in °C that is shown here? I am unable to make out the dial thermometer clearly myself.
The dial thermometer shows 34 °C
